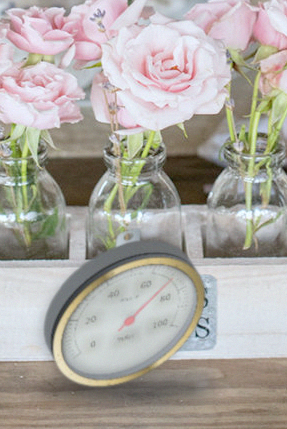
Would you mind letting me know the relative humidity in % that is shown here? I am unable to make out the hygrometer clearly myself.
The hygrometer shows 70 %
